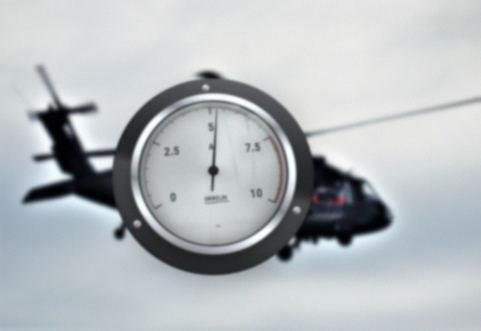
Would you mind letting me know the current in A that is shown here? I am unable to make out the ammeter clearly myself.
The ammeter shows 5.25 A
